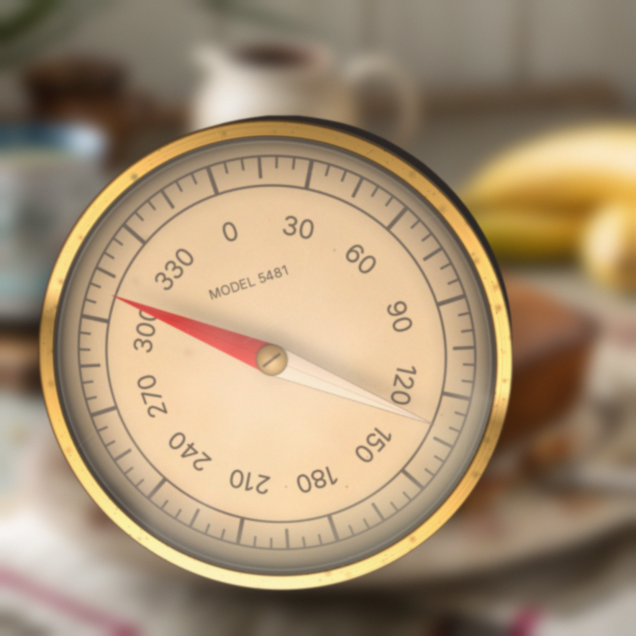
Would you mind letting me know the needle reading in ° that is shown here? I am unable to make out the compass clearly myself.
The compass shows 310 °
